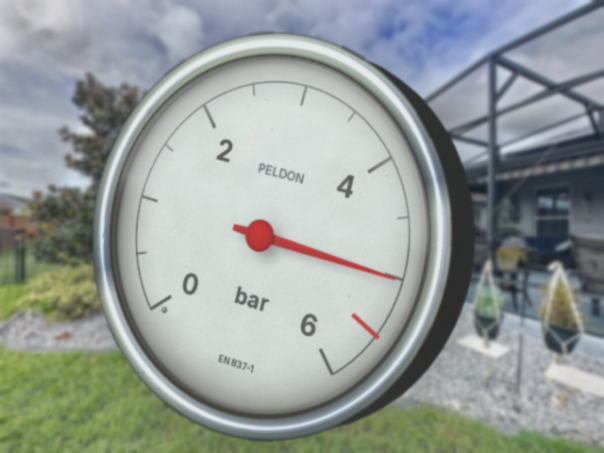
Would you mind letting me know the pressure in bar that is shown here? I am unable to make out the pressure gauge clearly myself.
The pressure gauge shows 5 bar
